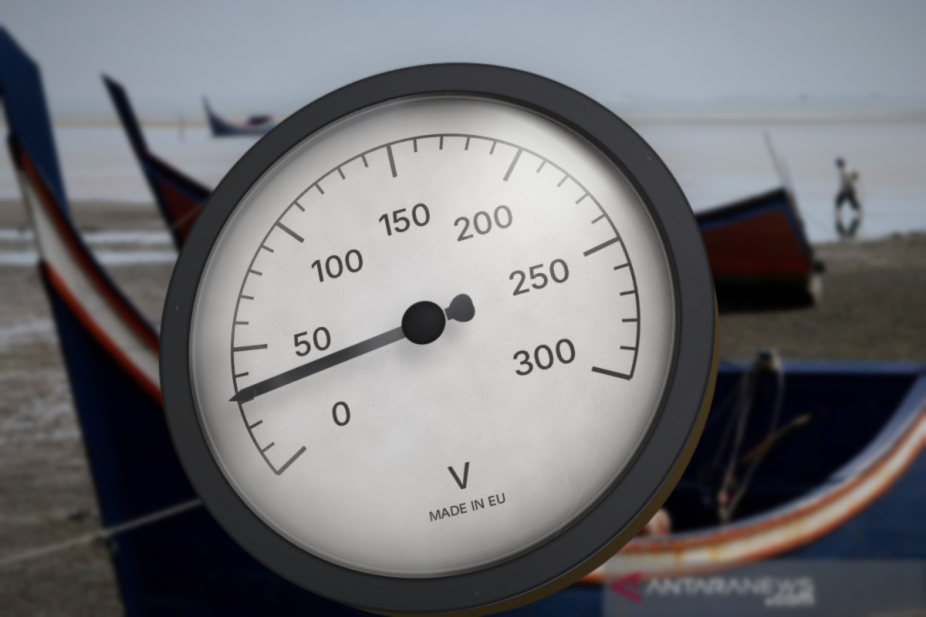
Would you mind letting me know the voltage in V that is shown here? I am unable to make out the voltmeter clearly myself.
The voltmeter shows 30 V
